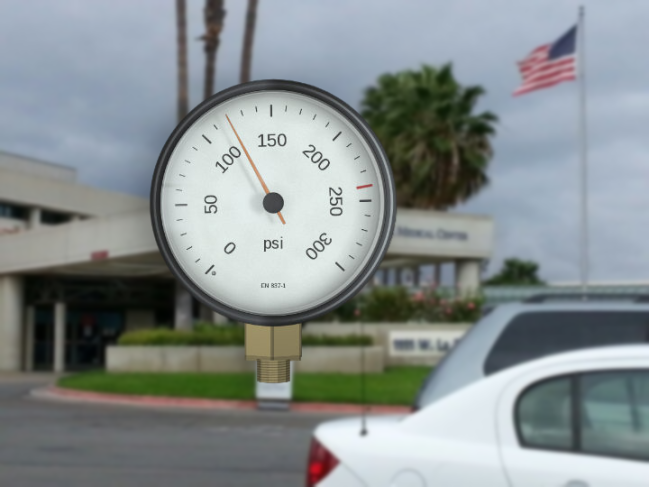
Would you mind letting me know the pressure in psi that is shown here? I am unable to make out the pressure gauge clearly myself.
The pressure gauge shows 120 psi
